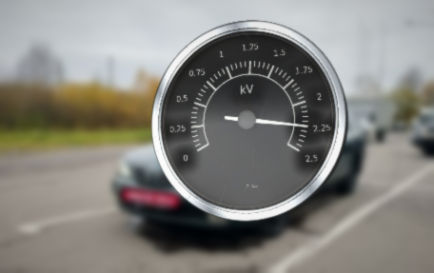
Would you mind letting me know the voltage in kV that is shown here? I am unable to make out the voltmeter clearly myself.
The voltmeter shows 2.25 kV
